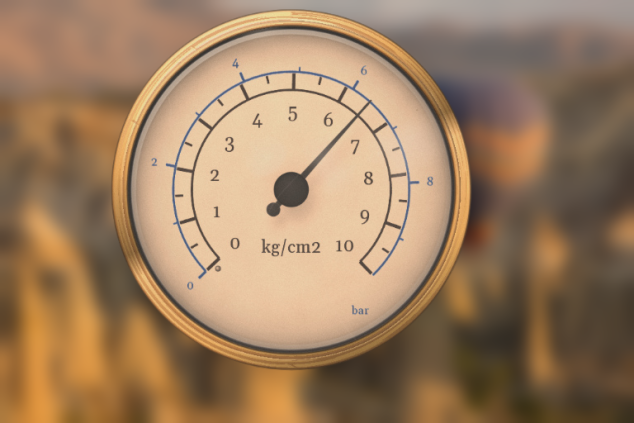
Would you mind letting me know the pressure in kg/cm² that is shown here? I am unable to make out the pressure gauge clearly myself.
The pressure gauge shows 6.5 kg/cm²
